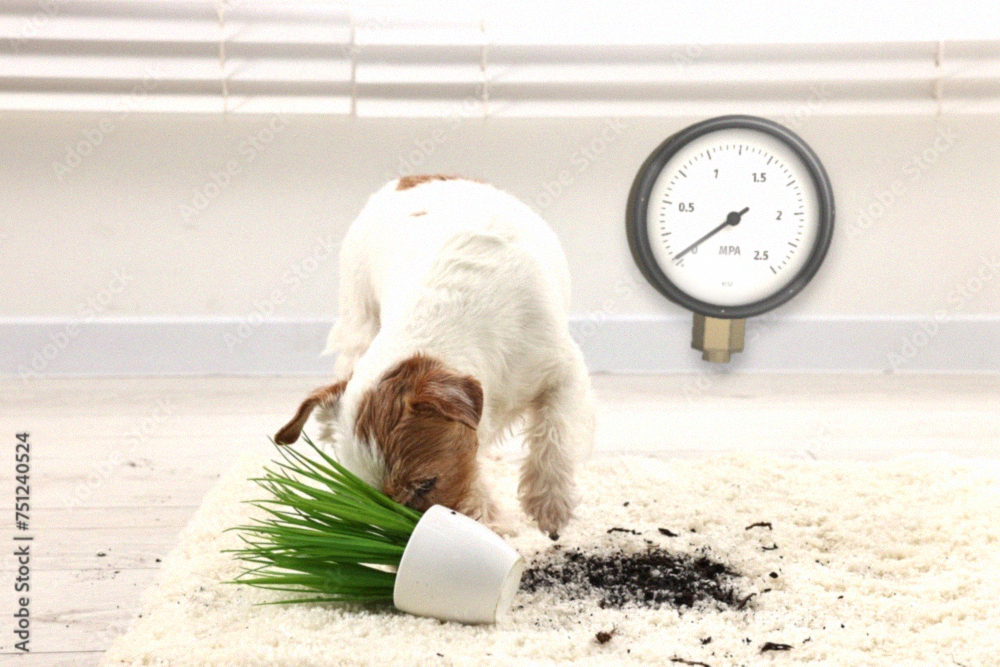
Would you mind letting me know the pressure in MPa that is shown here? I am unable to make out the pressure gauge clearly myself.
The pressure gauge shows 0.05 MPa
